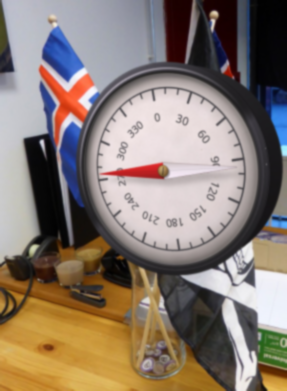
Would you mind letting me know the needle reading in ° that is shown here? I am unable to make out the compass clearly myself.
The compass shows 275 °
